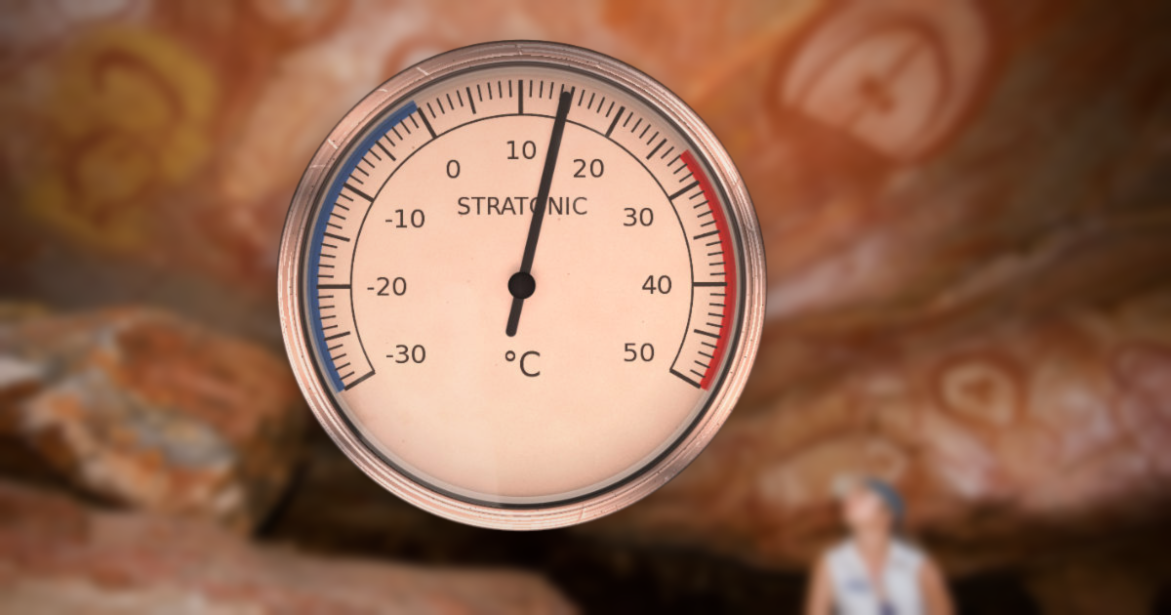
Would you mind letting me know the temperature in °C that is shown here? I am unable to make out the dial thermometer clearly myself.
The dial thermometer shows 14.5 °C
